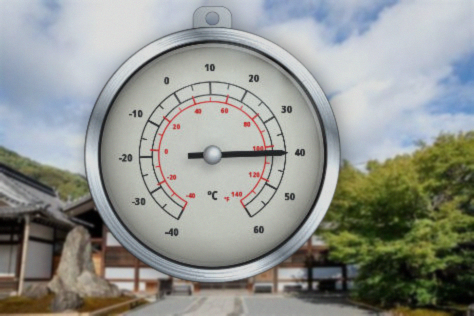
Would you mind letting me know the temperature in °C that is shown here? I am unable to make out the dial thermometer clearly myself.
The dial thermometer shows 40 °C
